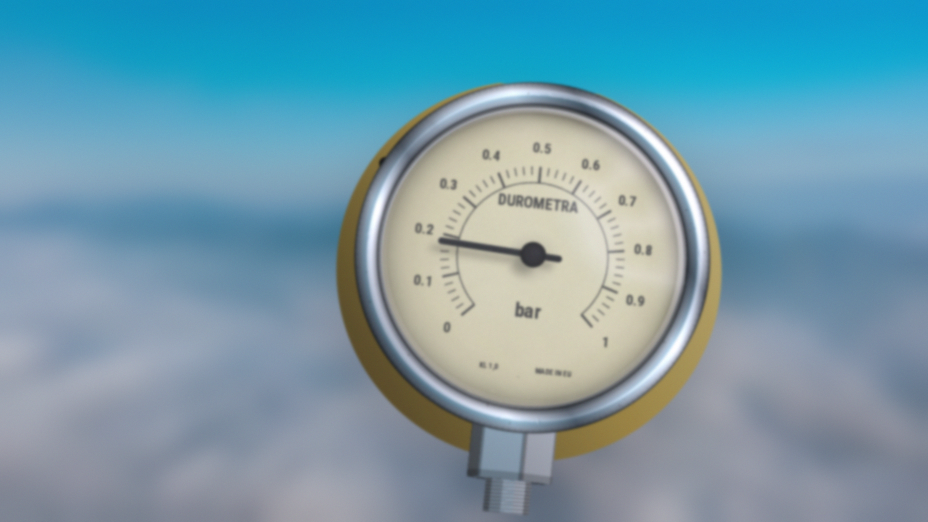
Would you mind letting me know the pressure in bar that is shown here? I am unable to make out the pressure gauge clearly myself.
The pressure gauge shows 0.18 bar
